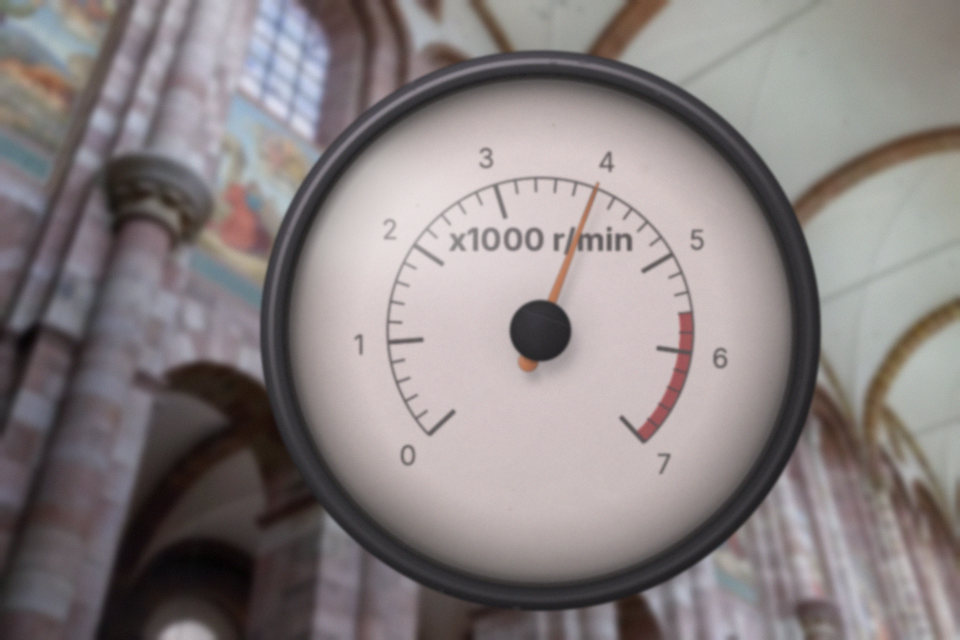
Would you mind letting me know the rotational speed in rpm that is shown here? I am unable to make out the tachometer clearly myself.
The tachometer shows 4000 rpm
